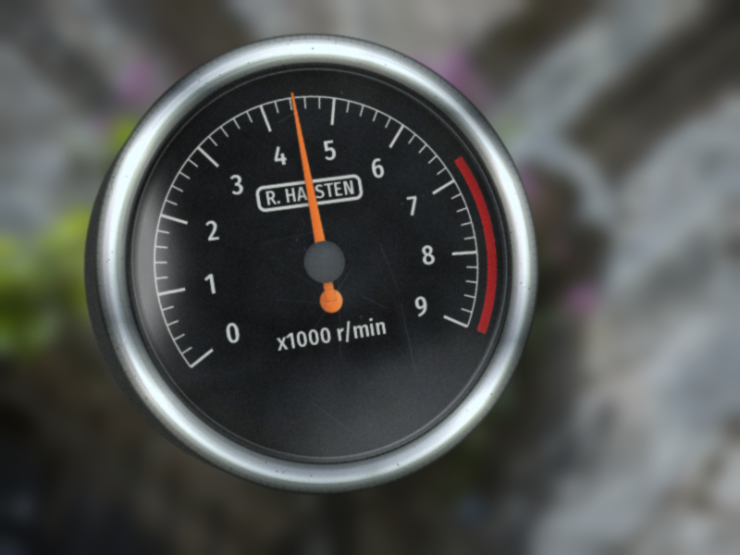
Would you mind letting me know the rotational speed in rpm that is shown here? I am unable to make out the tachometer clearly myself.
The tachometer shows 4400 rpm
